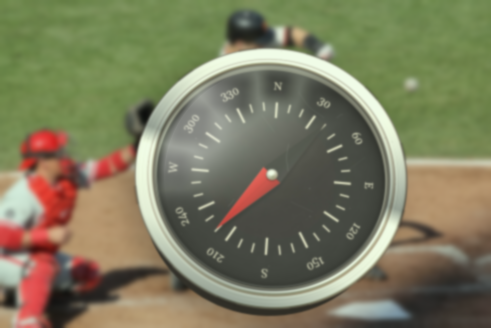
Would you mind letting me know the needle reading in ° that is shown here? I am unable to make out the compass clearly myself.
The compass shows 220 °
